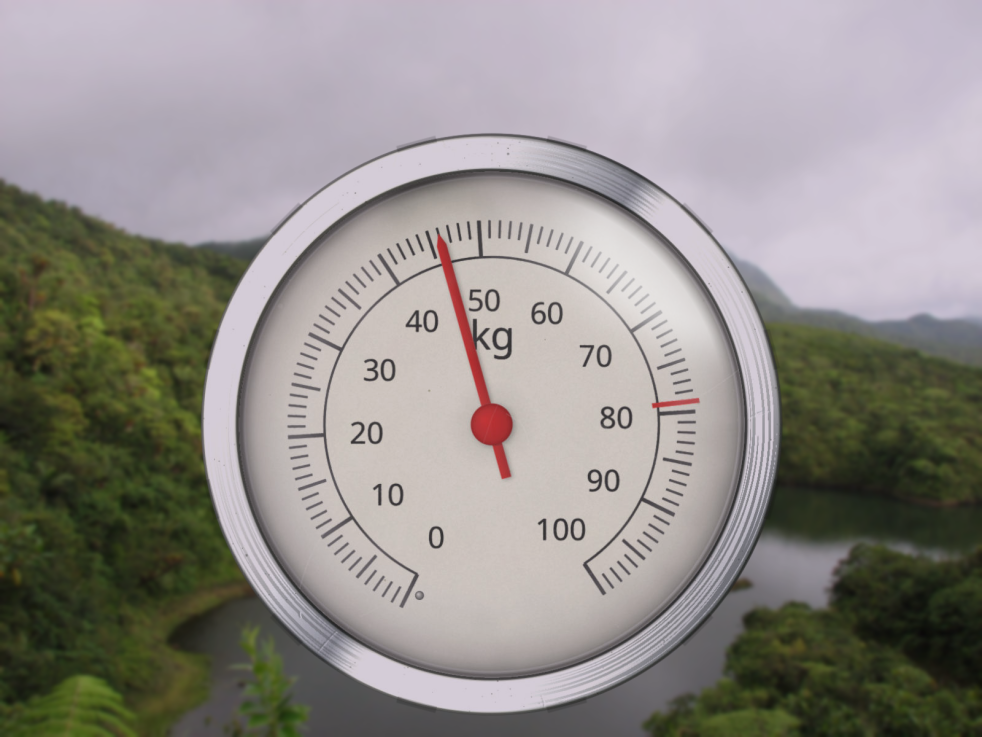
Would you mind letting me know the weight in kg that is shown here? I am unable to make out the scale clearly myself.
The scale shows 46 kg
